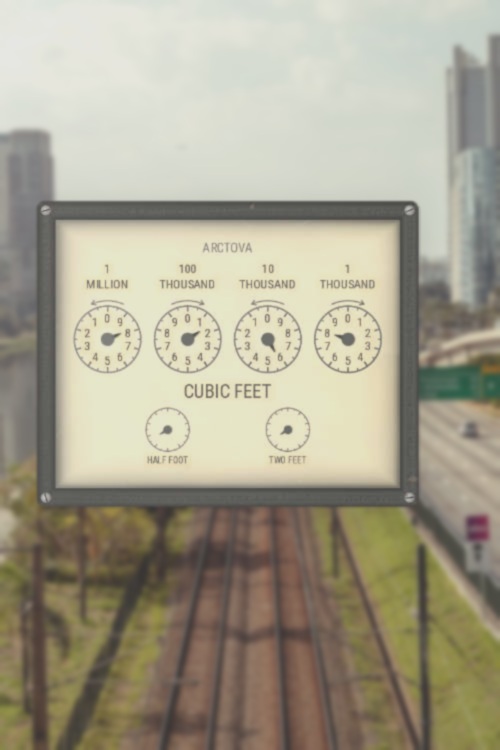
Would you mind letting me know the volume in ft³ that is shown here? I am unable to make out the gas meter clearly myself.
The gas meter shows 815800 ft³
